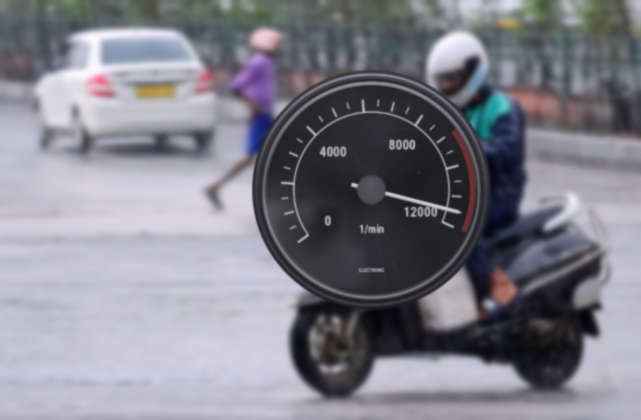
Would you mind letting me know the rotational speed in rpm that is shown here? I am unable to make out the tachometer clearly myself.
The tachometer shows 11500 rpm
